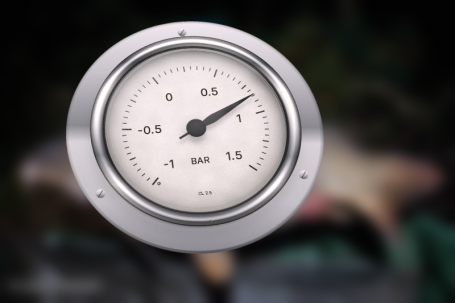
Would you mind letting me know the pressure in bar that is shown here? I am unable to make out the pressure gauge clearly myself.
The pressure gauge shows 0.85 bar
